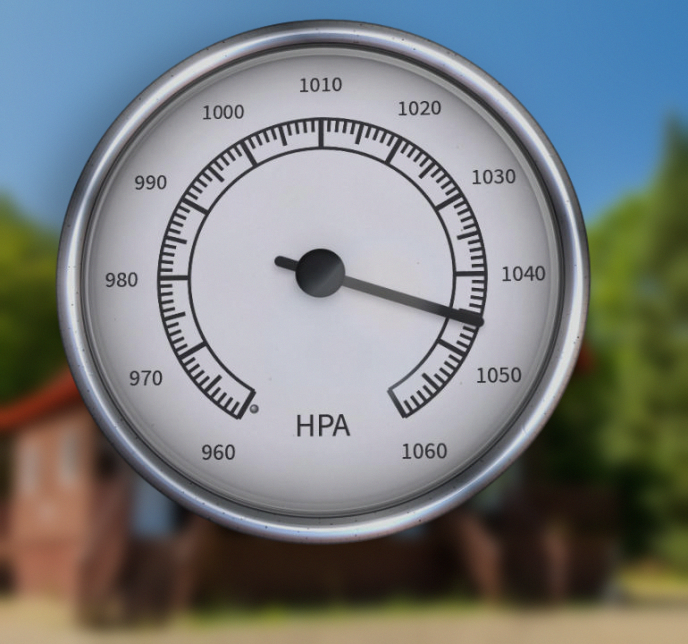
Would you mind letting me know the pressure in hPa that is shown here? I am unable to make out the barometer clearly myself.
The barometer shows 1046 hPa
